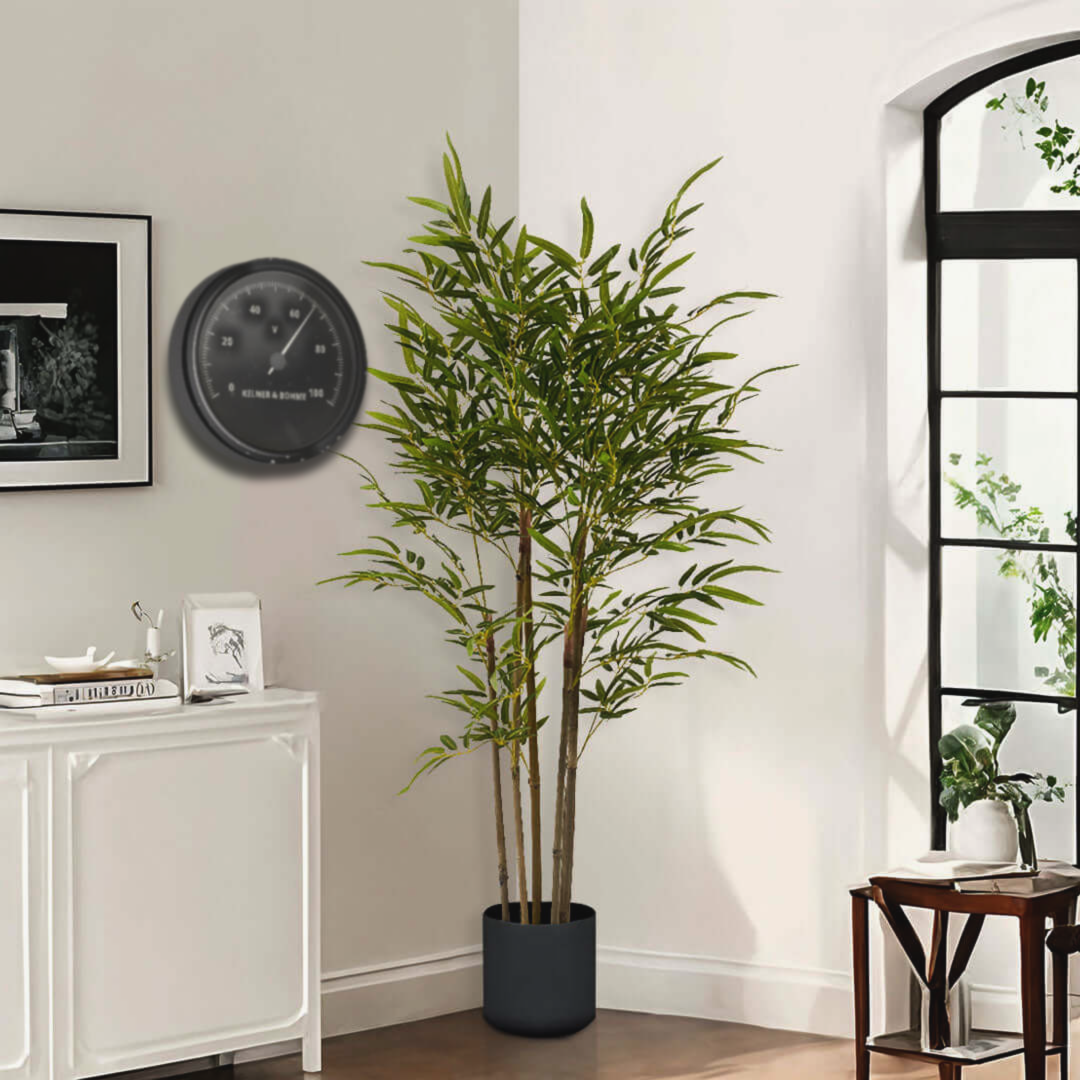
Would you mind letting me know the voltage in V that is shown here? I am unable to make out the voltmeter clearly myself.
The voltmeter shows 65 V
